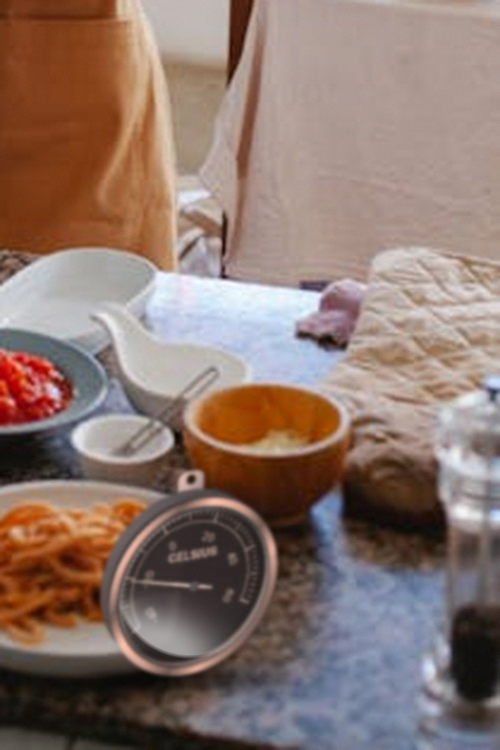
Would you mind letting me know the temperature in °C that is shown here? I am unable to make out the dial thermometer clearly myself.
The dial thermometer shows -20 °C
